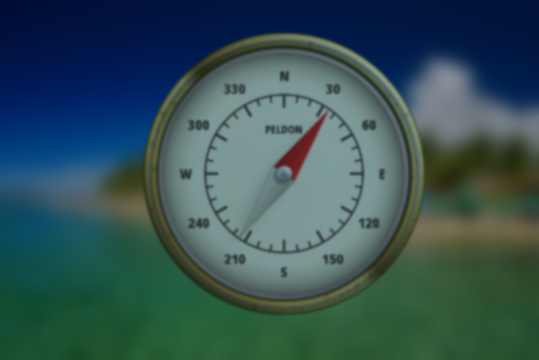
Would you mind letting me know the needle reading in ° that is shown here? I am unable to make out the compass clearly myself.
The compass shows 35 °
